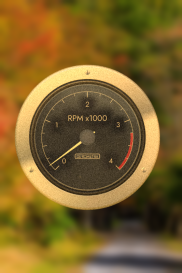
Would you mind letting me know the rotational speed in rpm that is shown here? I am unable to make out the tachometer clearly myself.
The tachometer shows 125 rpm
